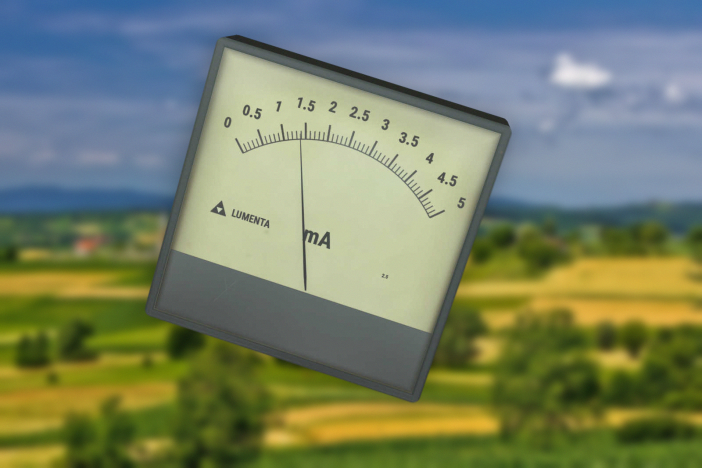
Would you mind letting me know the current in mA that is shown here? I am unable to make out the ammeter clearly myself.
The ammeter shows 1.4 mA
